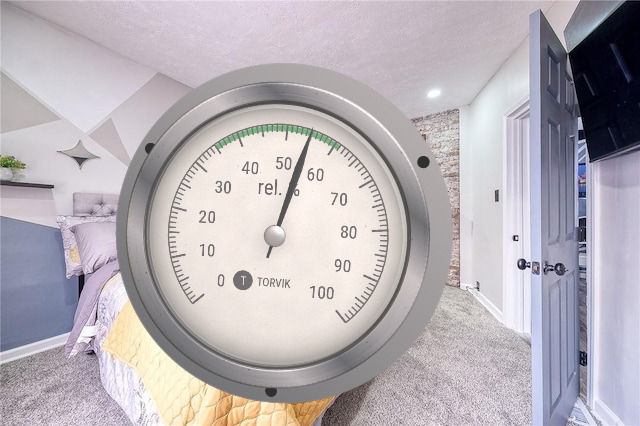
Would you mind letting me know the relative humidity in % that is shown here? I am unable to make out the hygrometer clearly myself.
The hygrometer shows 55 %
